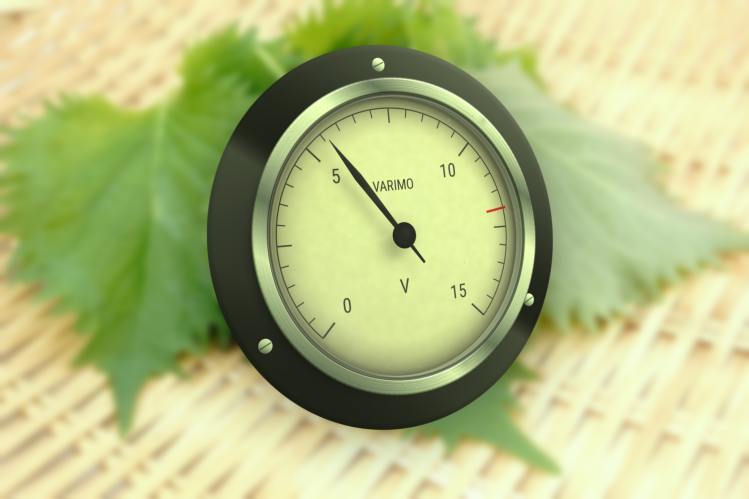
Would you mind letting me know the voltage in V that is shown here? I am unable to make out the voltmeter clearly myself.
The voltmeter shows 5.5 V
